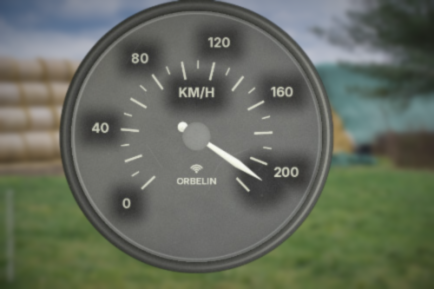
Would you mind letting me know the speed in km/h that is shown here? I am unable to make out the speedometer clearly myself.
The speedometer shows 210 km/h
